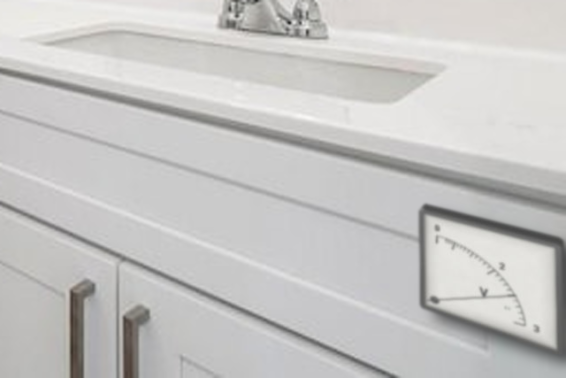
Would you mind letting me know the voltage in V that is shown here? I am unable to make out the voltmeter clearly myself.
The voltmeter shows 2.5 V
